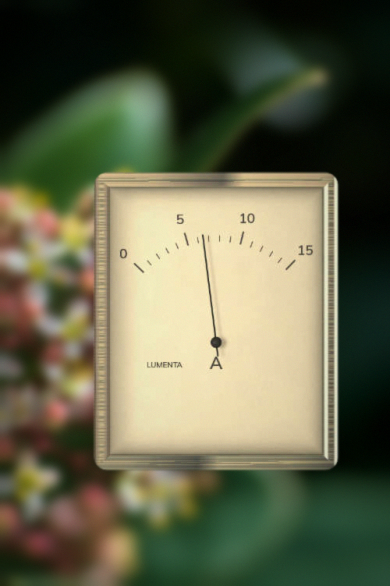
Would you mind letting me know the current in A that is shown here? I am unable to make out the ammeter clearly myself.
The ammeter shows 6.5 A
